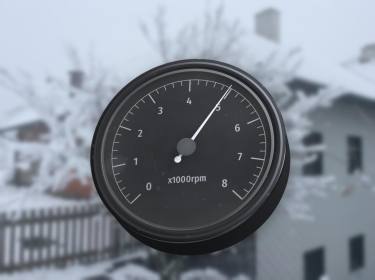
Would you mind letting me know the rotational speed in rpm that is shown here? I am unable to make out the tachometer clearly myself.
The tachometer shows 5000 rpm
